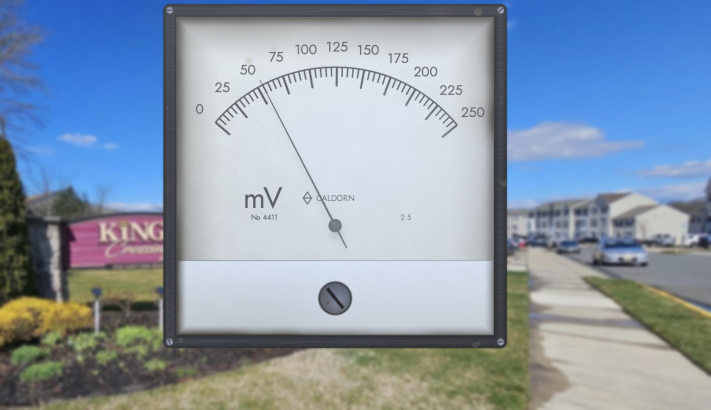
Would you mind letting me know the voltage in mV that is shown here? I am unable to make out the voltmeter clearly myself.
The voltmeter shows 55 mV
